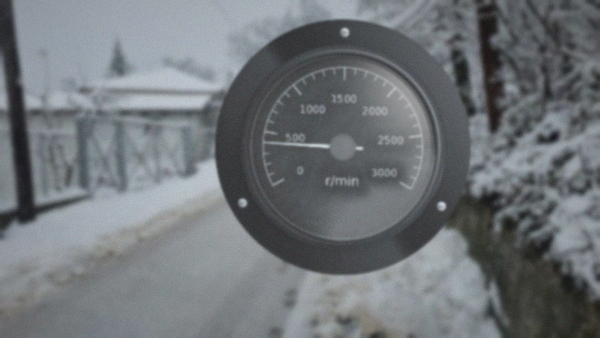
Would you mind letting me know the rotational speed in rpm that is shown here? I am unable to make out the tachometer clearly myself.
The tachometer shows 400 rpm
